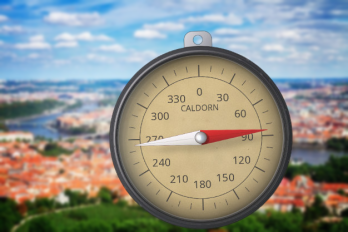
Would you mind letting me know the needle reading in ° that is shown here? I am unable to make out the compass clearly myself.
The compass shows 85 °
